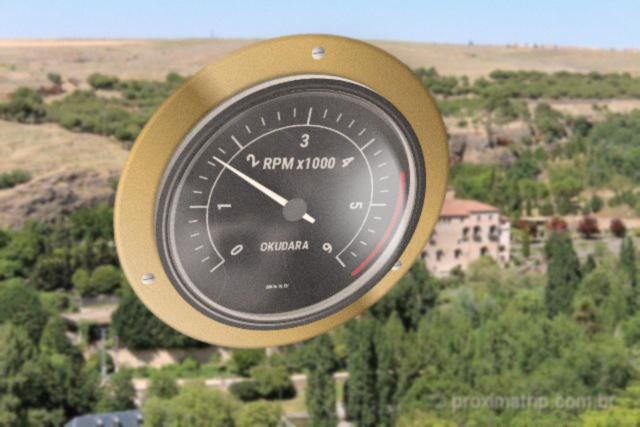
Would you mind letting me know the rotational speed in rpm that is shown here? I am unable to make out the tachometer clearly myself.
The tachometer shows 1700 rpm
